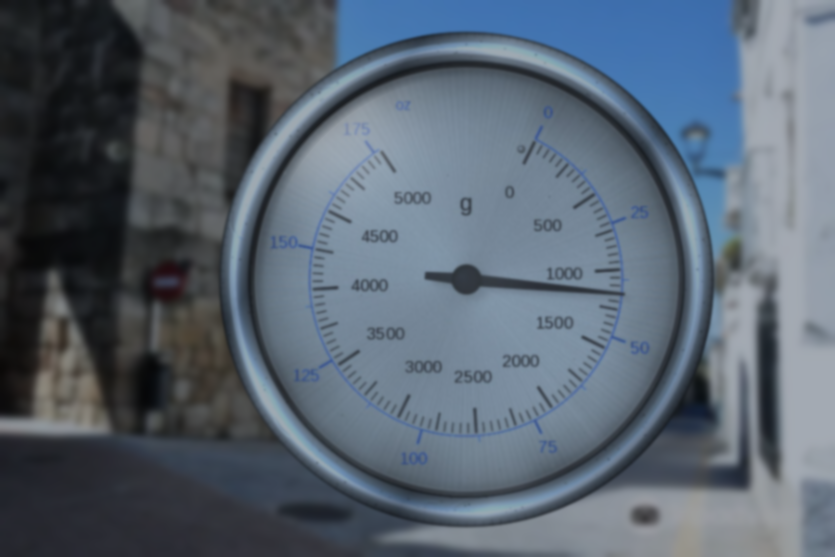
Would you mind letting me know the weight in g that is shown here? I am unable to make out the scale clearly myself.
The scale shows 1150 g
